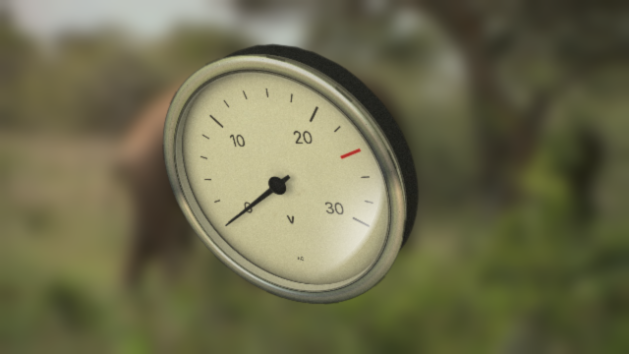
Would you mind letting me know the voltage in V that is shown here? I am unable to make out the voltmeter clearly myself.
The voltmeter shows 0 V
